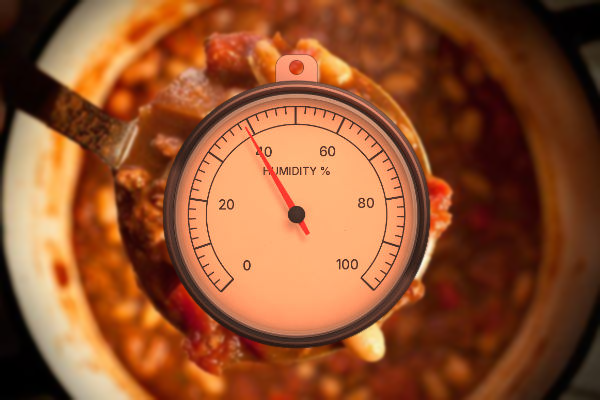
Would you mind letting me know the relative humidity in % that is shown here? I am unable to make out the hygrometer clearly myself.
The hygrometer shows 39 %
